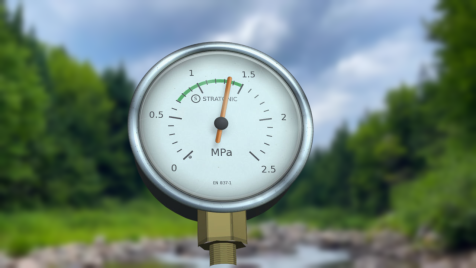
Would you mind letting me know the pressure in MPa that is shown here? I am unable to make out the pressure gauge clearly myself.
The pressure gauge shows 1.35 MPa
